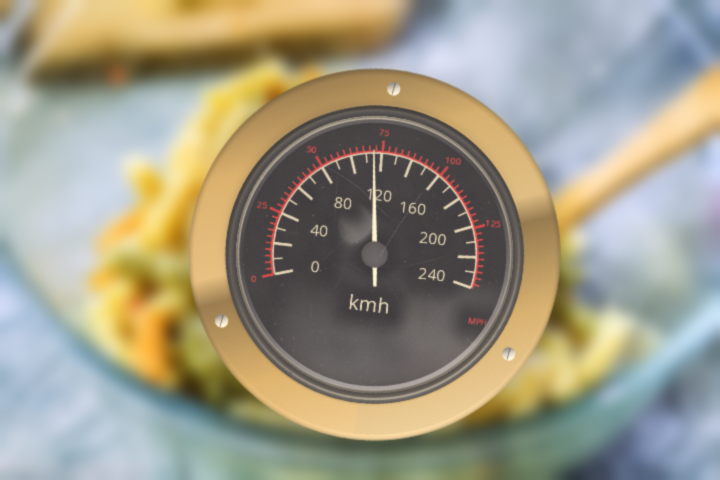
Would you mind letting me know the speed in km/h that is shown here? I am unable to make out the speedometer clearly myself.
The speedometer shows 115 km/h
